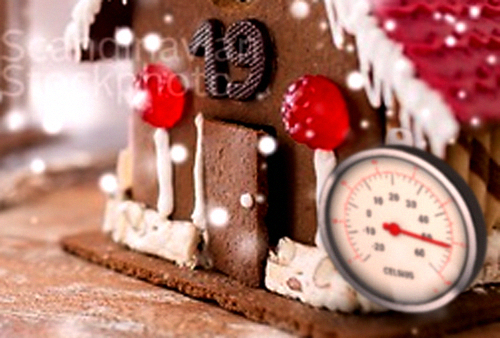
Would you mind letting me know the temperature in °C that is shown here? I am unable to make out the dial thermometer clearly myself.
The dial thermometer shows 50 °C
